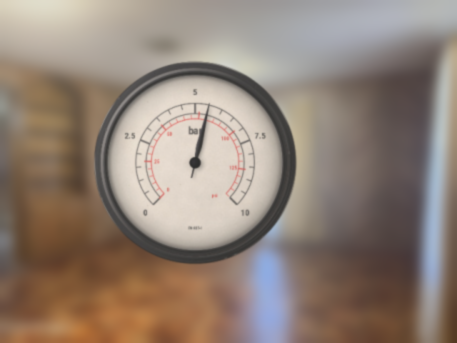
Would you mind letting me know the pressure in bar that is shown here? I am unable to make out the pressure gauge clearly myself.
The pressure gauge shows 5.5 bar
